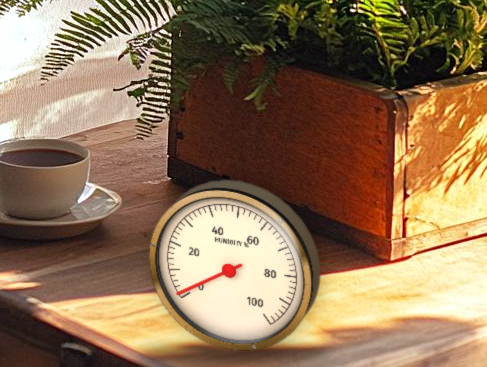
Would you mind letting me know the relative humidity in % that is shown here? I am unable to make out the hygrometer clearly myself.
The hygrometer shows 2 %
